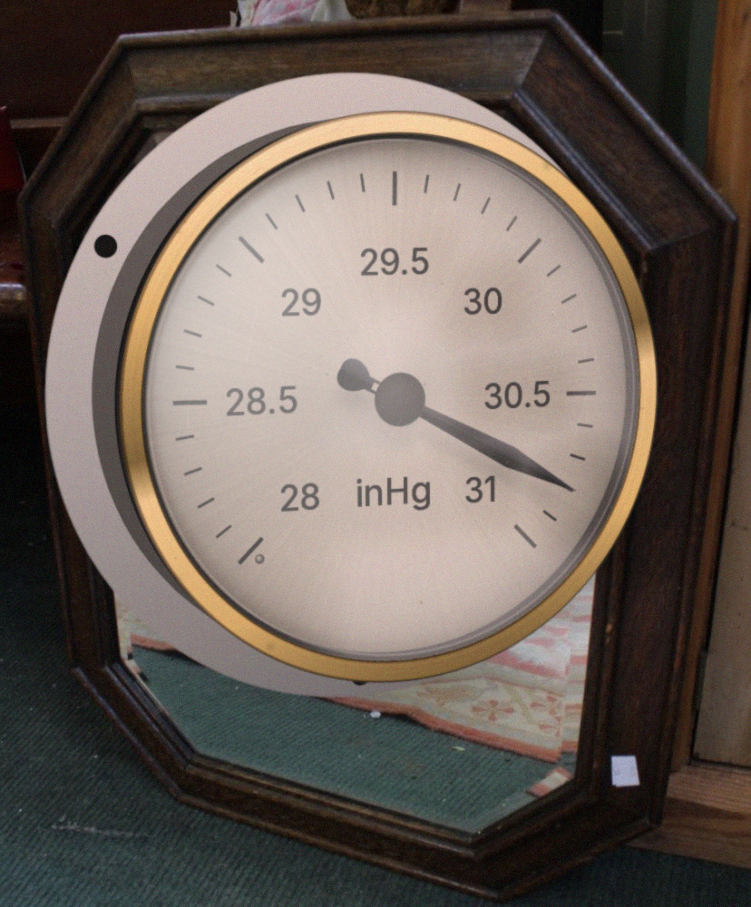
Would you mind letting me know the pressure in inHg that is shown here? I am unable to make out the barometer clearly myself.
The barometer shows 30.8 inHg
